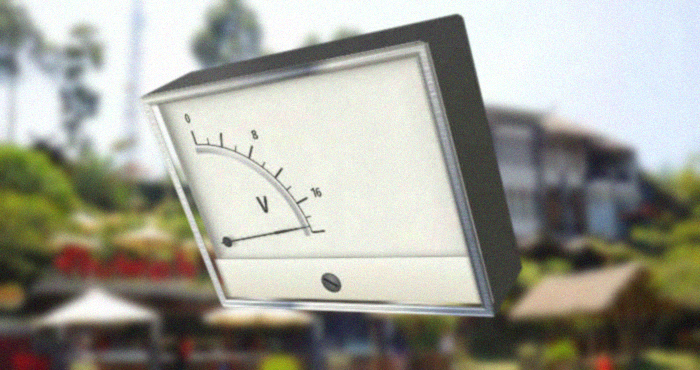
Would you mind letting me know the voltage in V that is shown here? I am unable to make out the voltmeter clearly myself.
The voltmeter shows 19 V
